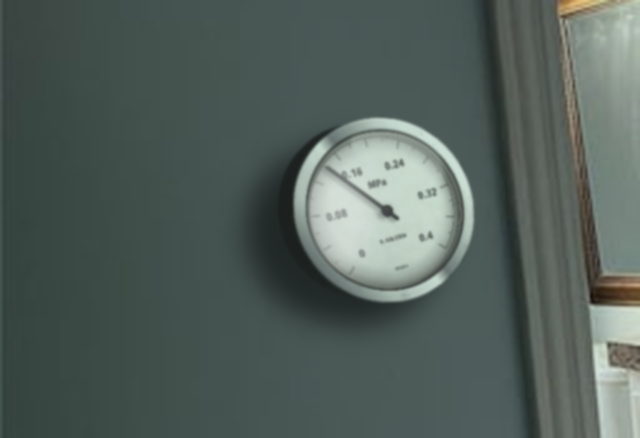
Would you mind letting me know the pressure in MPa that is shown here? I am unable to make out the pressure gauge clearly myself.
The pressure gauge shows 0.14 MPa
